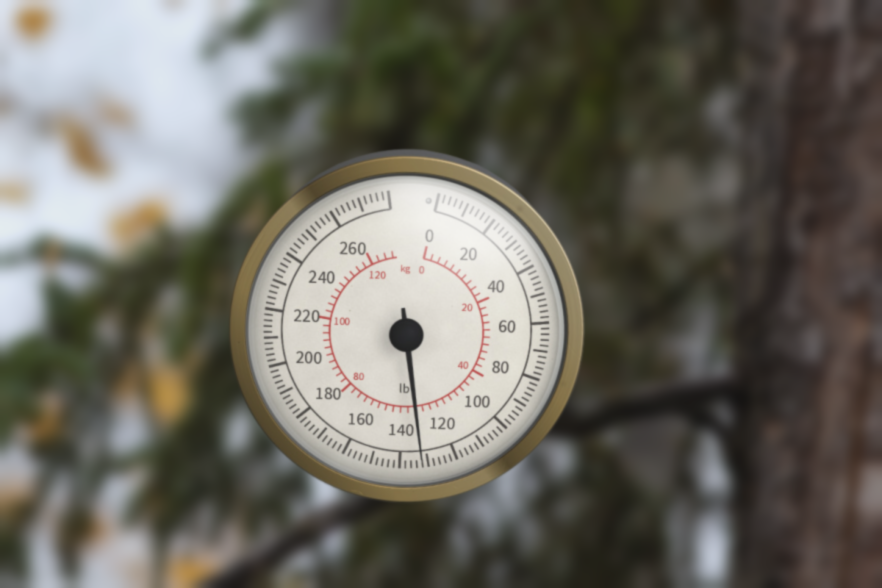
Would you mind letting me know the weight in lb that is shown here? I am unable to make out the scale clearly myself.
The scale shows 132 lb
